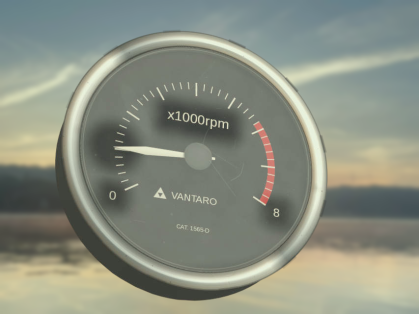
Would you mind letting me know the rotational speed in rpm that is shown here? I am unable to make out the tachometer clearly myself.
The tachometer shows 1000 rpm
